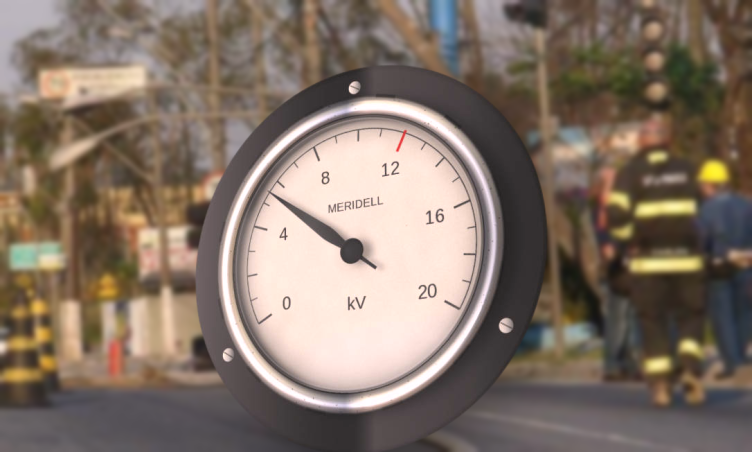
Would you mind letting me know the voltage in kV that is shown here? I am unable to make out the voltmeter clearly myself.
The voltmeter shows 5.5 kV
